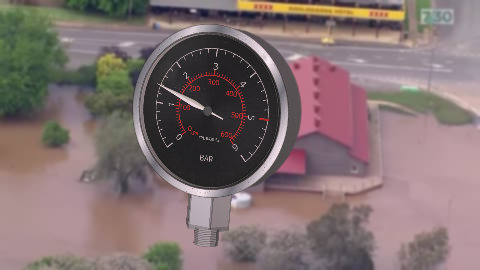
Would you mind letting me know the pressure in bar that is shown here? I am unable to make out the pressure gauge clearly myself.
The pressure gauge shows 1.4 bar
